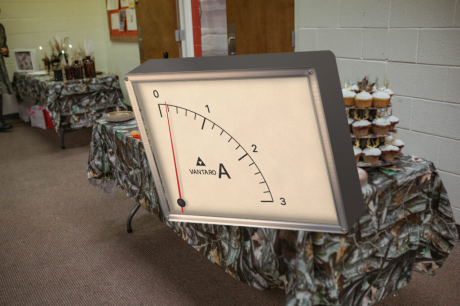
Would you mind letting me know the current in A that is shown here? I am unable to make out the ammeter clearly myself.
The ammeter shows 0.2 A
